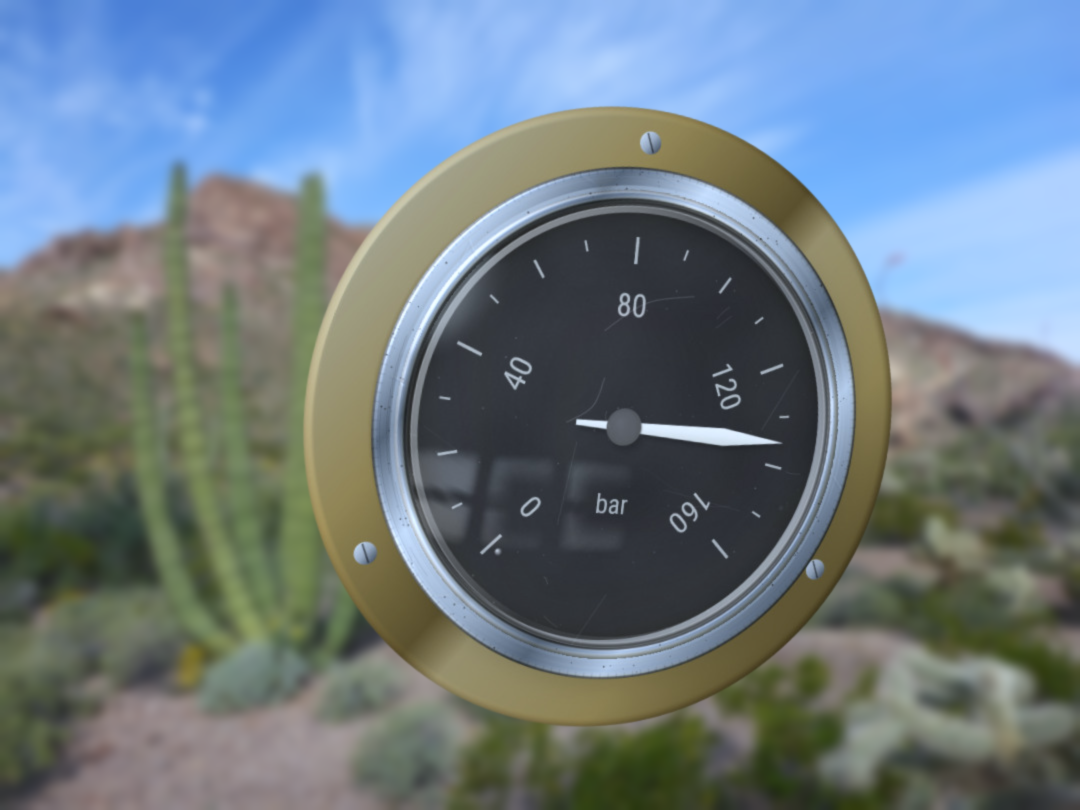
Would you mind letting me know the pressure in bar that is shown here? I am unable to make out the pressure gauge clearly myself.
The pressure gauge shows 135 bar
